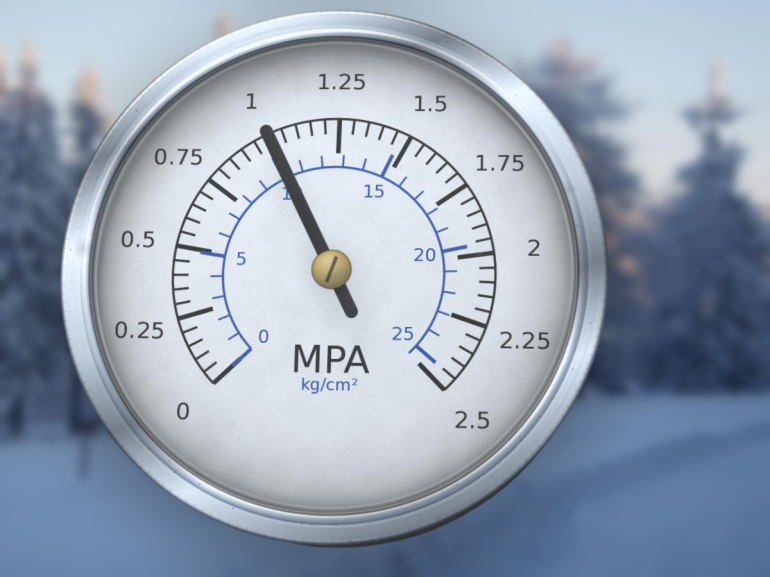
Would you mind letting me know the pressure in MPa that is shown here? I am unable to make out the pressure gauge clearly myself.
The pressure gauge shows 1 MPa
